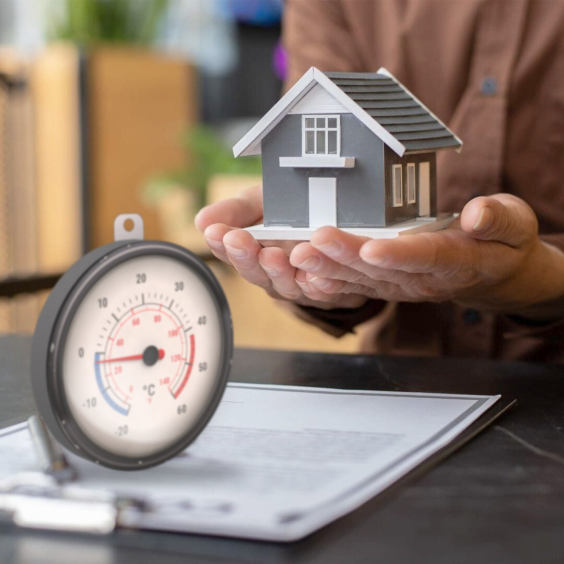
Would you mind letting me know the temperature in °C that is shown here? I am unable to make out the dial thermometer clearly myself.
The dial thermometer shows -2 °C
